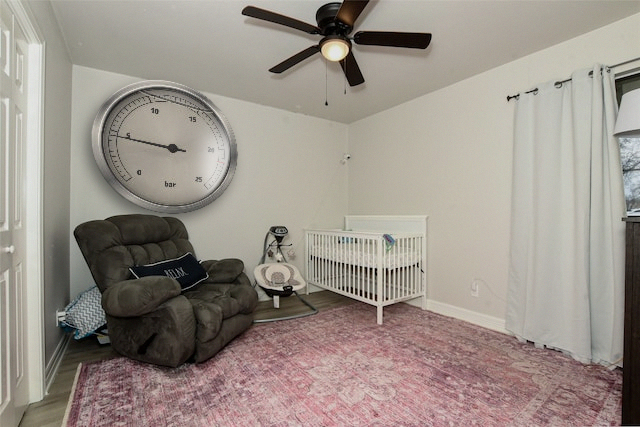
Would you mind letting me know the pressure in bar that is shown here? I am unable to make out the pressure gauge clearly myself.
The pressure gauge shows 4.5 bar
